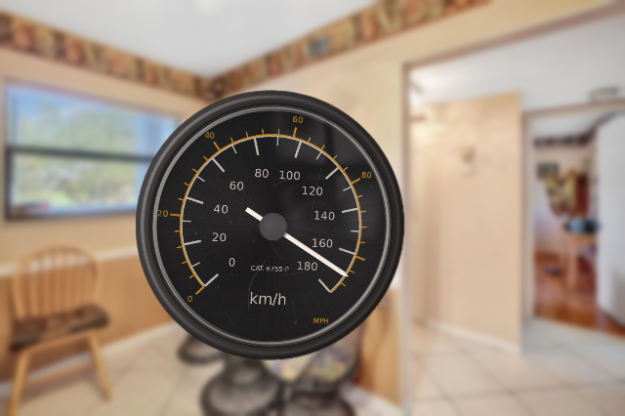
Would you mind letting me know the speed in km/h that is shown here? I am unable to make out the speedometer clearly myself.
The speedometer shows 170 km/h
